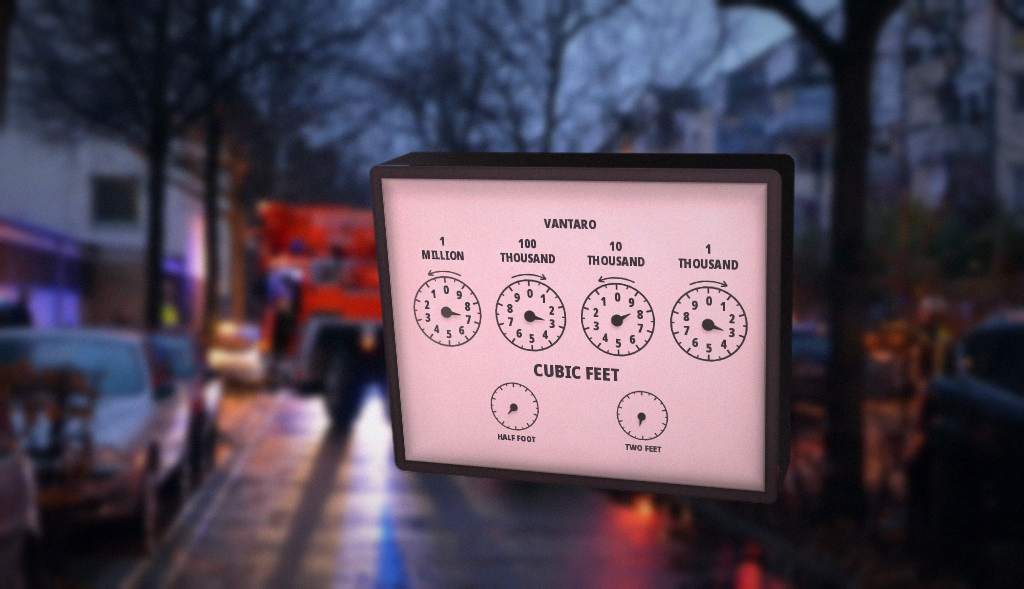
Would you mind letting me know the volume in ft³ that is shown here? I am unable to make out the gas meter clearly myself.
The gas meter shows 728300 ft³
